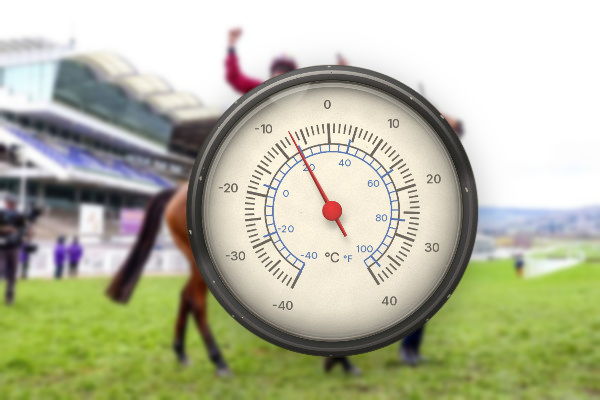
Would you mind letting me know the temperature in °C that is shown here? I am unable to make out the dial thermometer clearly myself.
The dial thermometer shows -7 °C
